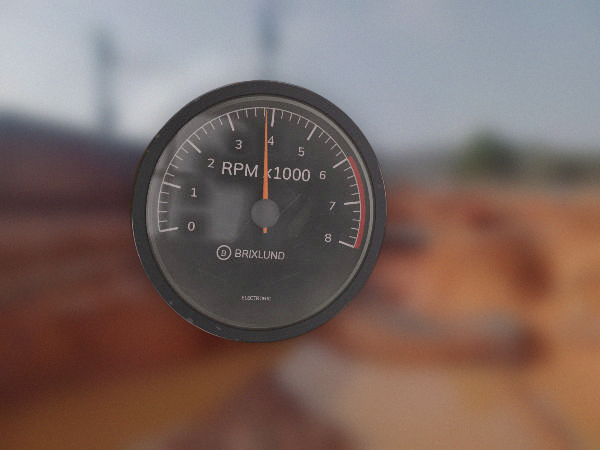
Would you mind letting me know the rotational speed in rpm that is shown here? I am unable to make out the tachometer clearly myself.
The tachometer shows 3800 rpm
